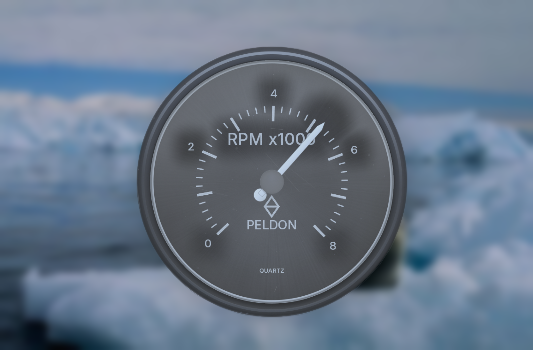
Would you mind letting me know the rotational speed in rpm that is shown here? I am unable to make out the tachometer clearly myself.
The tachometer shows 5200 rpm
